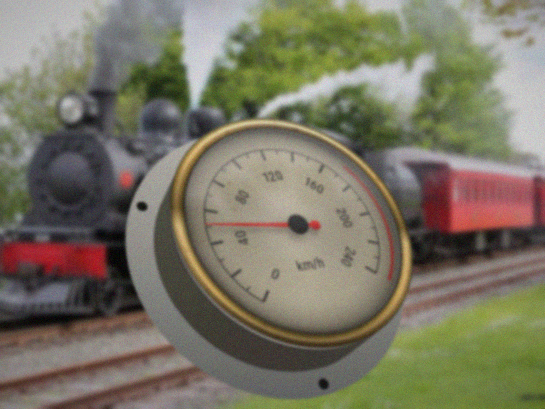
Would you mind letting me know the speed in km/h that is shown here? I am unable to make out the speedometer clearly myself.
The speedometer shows 50 km/h
